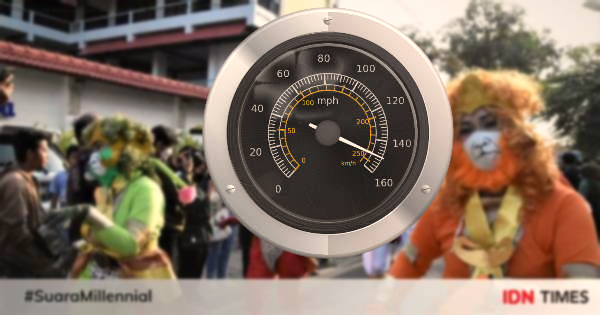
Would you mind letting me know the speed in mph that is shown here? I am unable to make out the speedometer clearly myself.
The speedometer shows 150 mph
